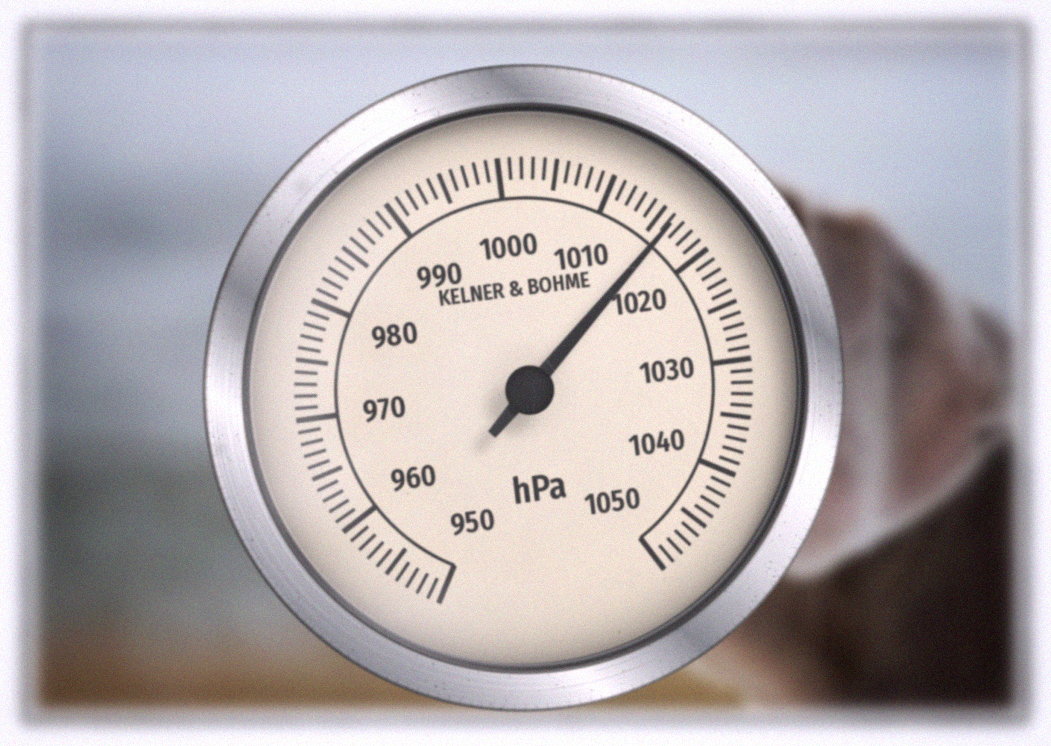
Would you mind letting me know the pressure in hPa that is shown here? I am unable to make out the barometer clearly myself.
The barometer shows 1016 hPa
